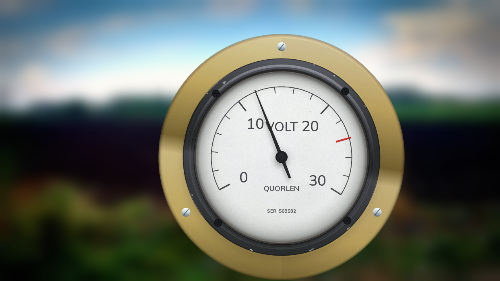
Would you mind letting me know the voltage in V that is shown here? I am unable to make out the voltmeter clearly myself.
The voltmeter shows 12 V
